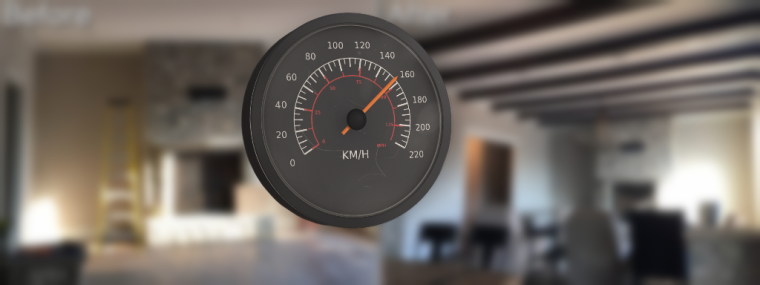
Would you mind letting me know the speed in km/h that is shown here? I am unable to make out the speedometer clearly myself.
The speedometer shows 155 km/h
